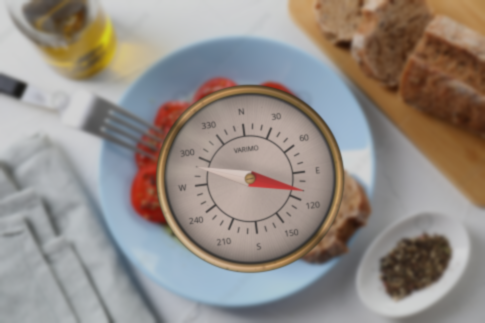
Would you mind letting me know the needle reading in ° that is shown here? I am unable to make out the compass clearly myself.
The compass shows 110 °
